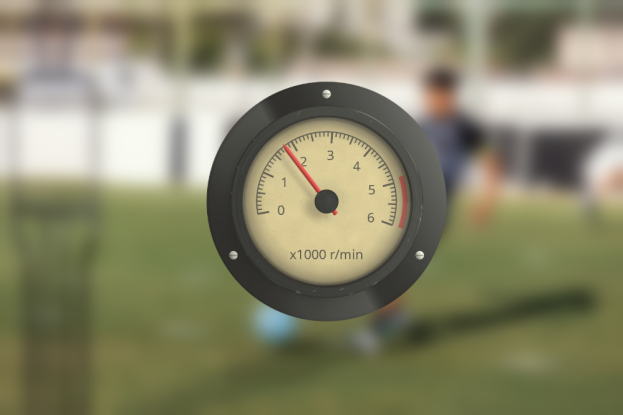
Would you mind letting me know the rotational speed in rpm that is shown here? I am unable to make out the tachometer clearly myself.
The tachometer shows 1800 rpm
